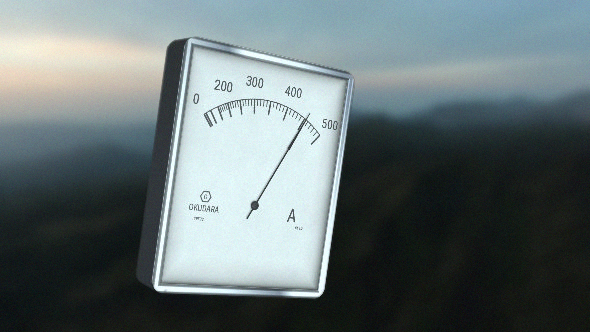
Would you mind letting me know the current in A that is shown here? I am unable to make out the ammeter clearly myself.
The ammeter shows 450 A
